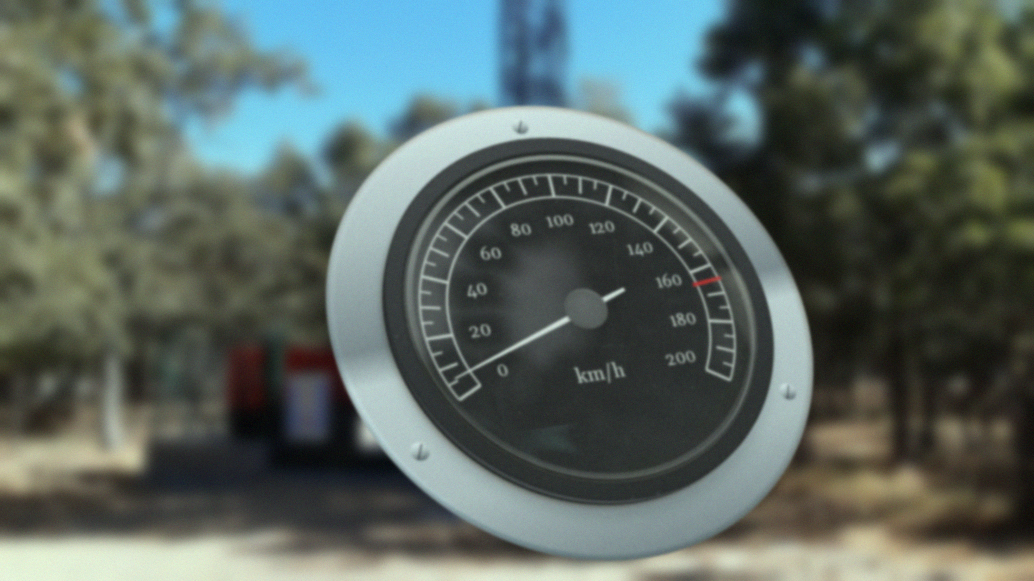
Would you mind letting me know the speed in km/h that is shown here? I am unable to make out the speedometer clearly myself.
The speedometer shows 5 km/h
